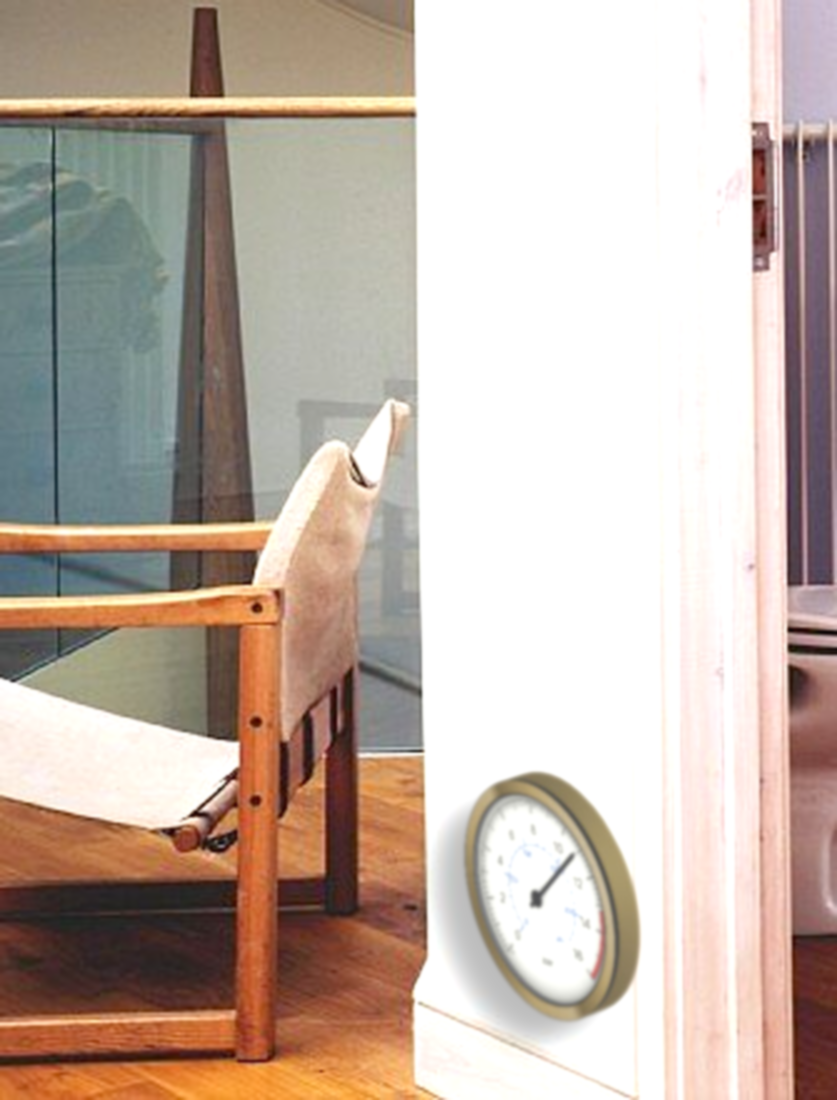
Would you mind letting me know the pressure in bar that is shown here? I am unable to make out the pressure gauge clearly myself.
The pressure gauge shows 11 bar
